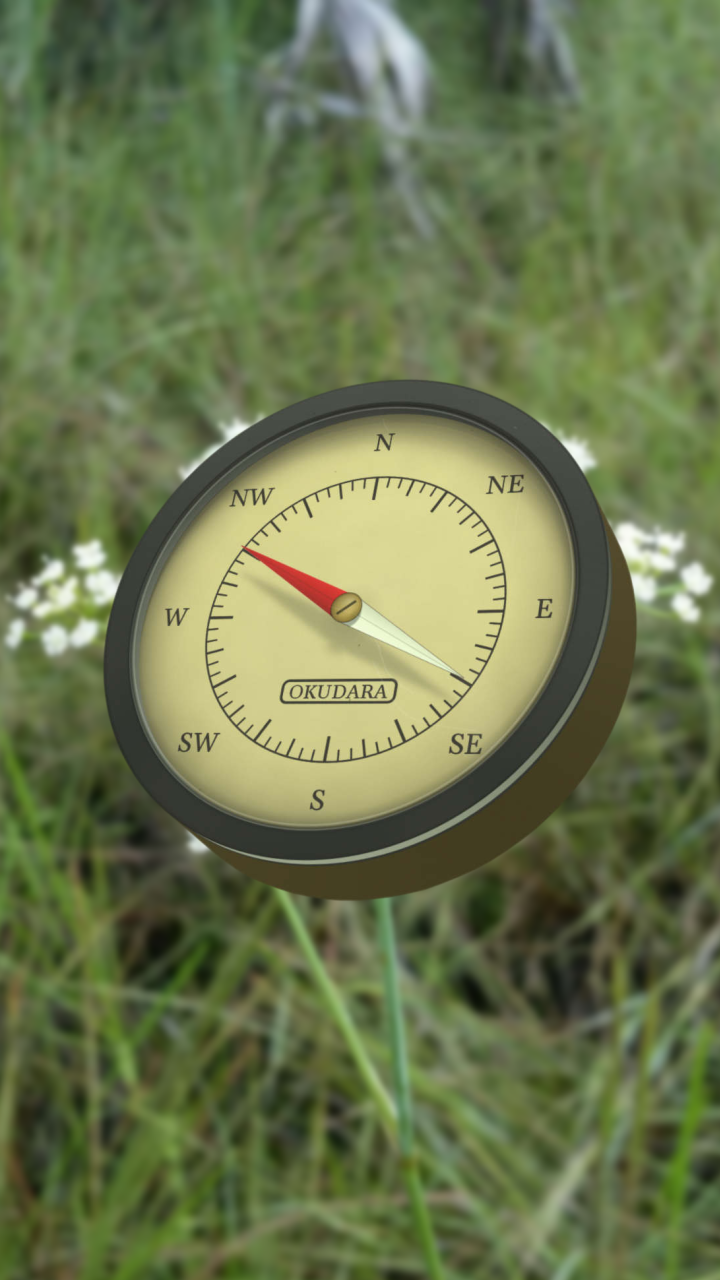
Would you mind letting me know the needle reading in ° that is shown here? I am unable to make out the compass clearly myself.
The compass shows 300 °
